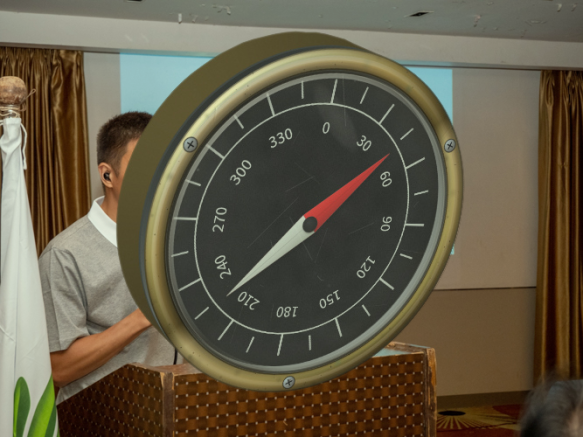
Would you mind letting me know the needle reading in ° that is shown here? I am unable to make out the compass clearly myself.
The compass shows 45 °
